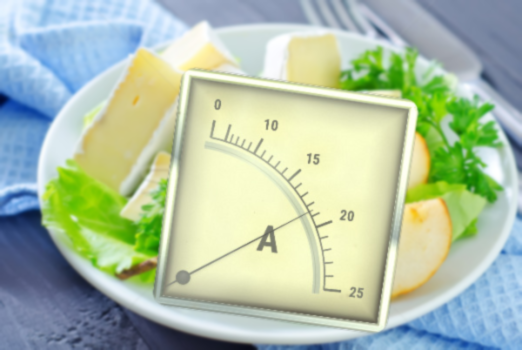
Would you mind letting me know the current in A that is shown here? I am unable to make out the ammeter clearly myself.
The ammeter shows 18.5 A
